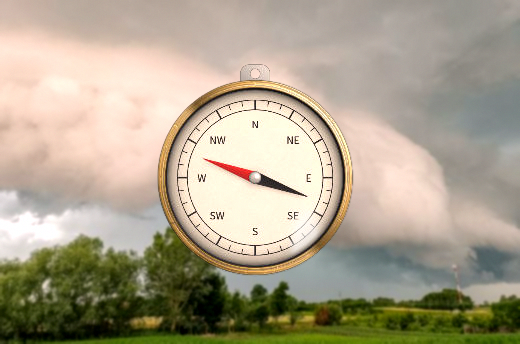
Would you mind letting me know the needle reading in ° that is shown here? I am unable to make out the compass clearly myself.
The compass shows 290 °
